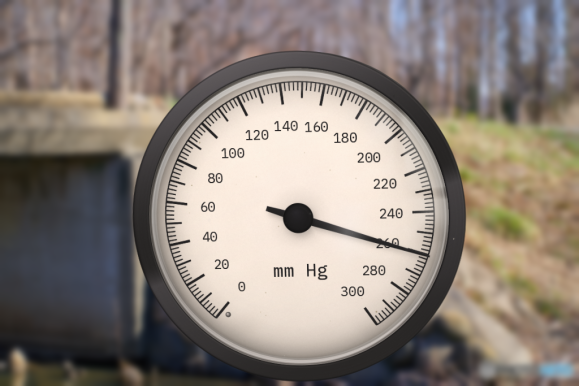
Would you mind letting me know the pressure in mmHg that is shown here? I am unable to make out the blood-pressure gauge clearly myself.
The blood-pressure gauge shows 260 mmHg
